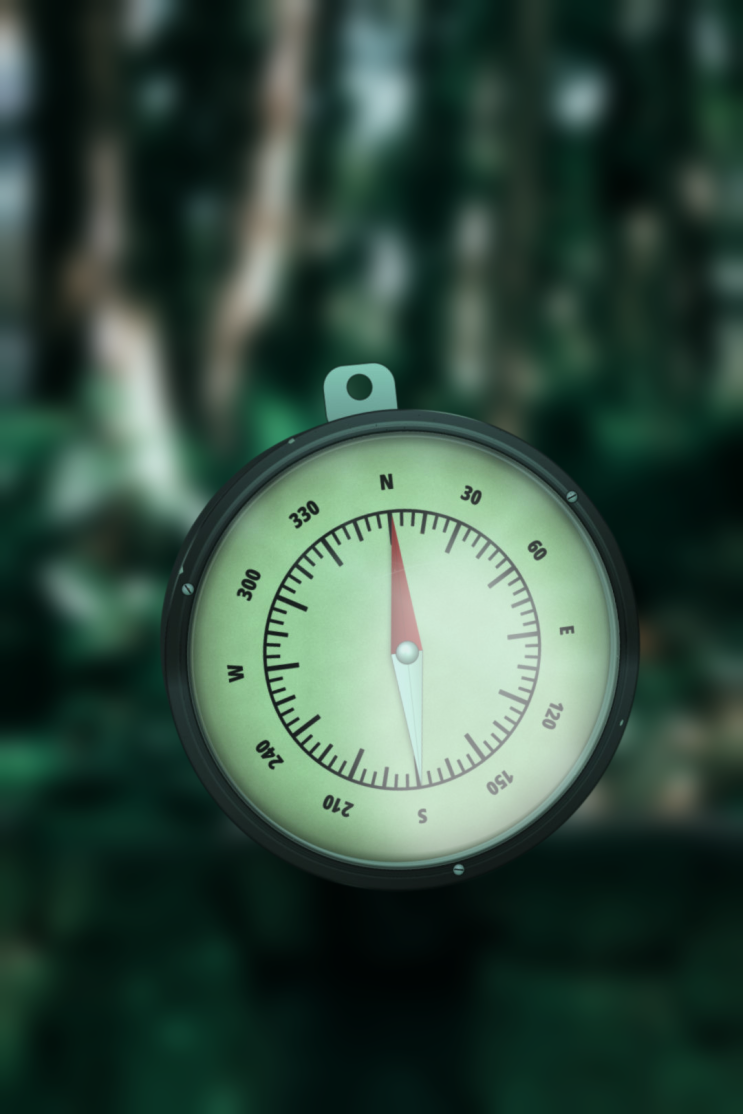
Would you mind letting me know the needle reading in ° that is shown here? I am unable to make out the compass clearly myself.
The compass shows 0 °
